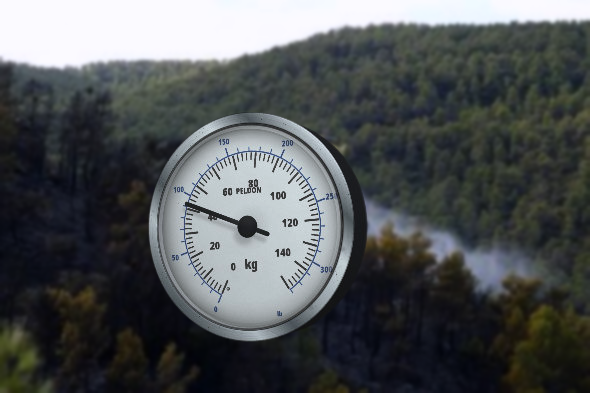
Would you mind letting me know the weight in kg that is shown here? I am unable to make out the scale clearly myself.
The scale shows 42 kg
